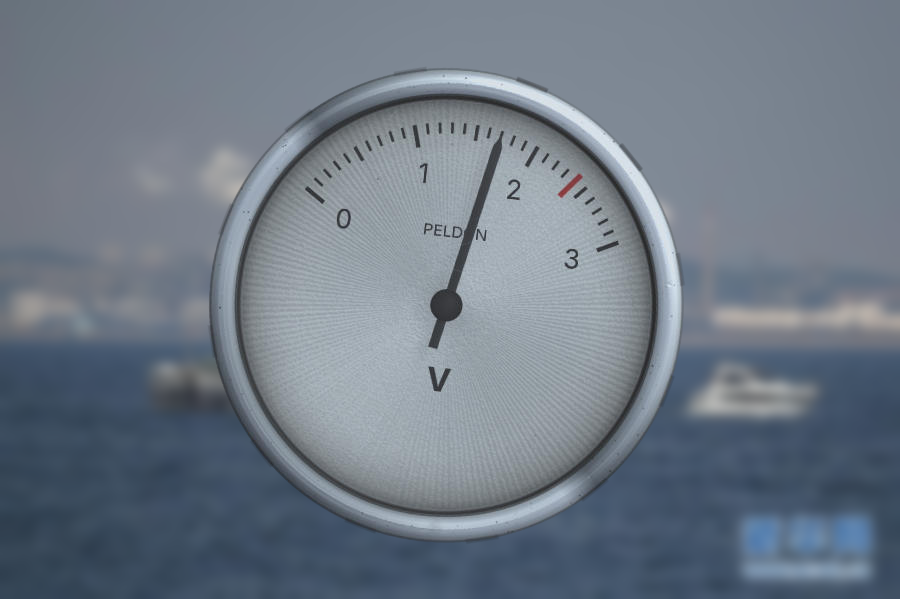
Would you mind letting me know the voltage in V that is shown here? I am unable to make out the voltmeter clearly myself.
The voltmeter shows 1.7 V
